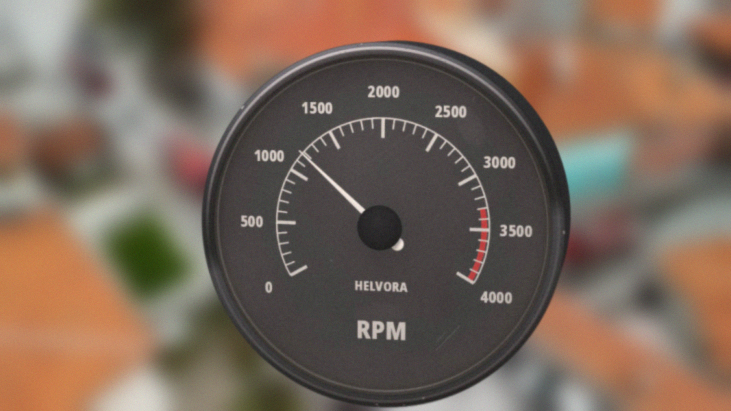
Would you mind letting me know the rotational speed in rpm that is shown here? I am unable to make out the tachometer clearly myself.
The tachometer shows 1200 rpm
